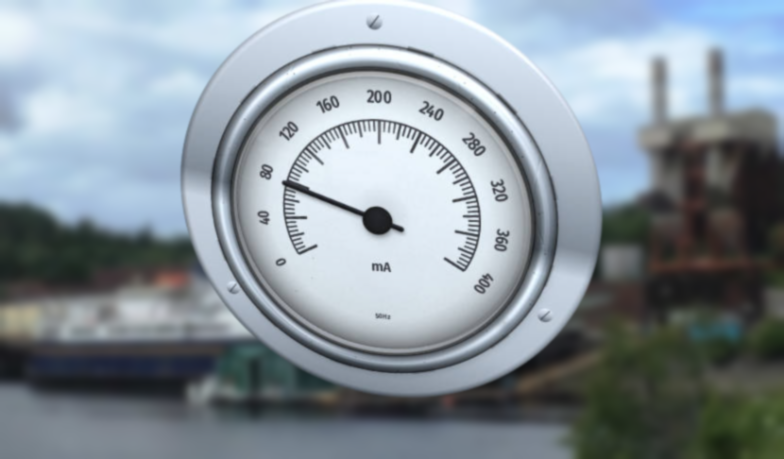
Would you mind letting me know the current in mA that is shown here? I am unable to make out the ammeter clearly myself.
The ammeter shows 80 mA
